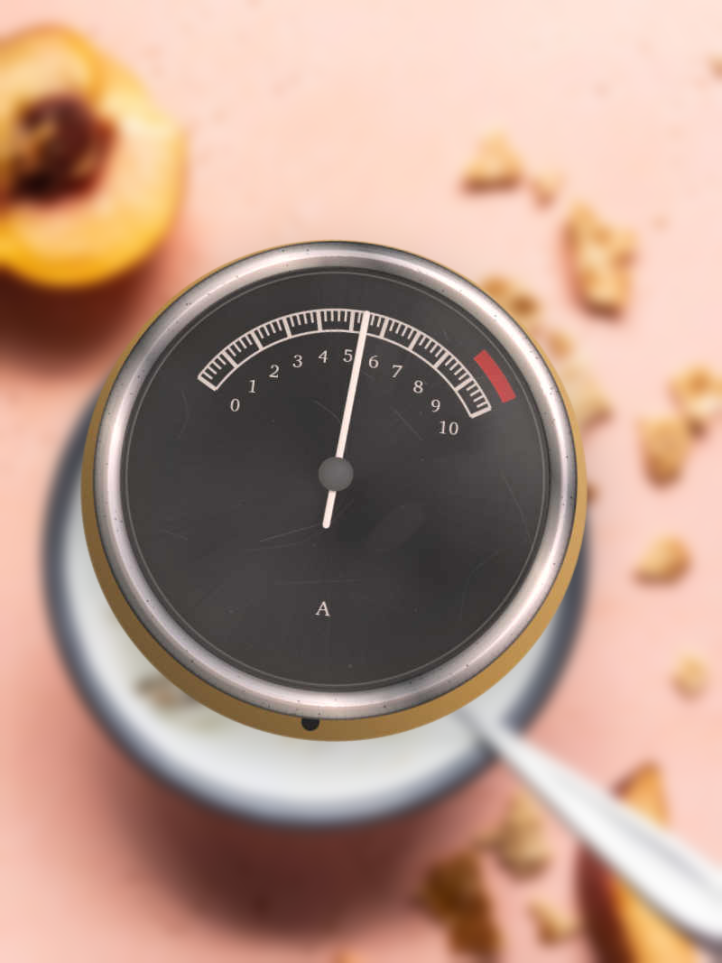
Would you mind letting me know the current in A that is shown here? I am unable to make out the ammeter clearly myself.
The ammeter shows 5.4 A
